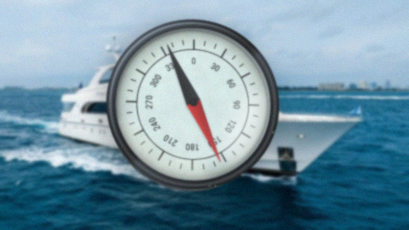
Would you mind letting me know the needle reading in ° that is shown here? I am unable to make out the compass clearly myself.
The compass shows 155 °
